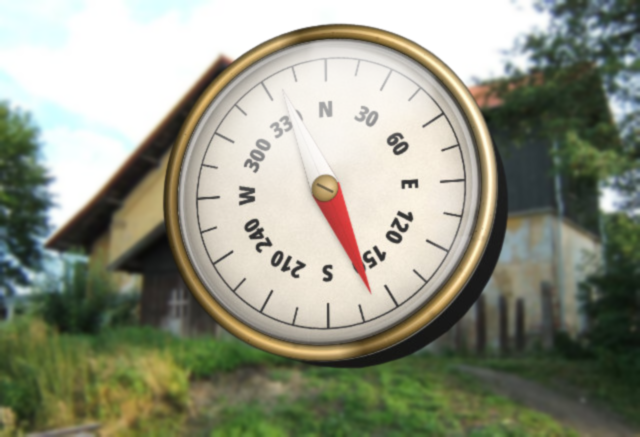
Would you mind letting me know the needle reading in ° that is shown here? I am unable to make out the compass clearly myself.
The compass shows 157.5 °
